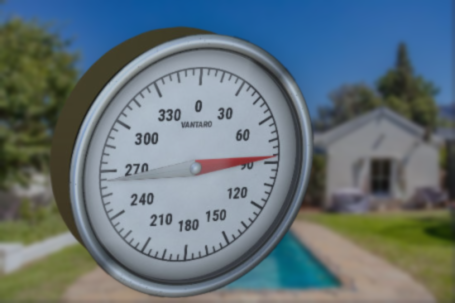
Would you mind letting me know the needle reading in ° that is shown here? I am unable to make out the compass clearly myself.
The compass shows 85 °
